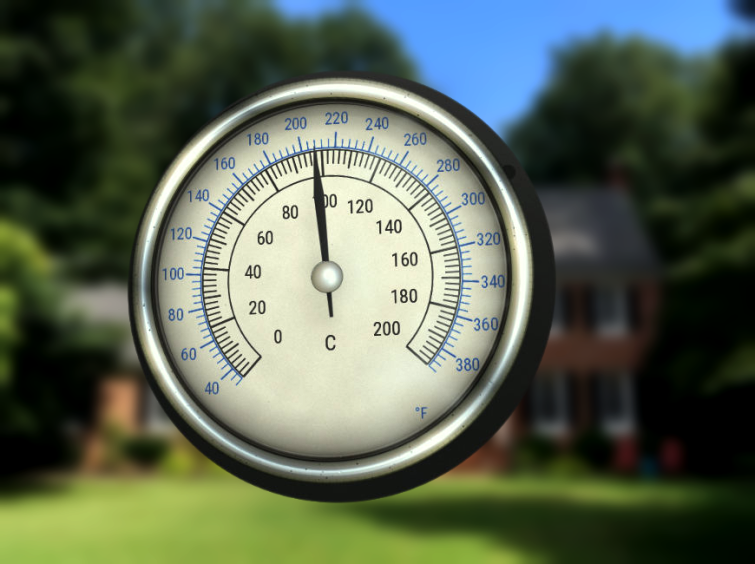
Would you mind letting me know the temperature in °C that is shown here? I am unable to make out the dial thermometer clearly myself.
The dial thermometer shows 98 °C
